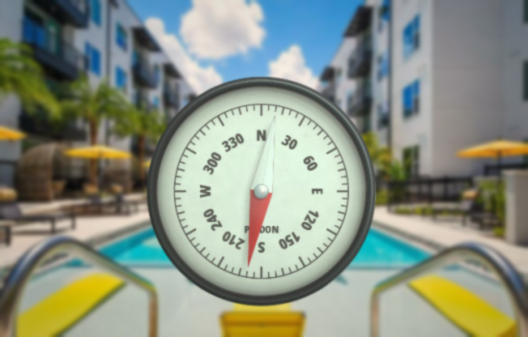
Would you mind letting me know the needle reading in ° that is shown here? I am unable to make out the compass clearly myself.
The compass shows 190 °
